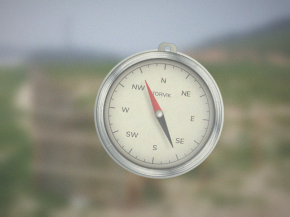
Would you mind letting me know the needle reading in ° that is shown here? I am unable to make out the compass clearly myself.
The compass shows 330 °
